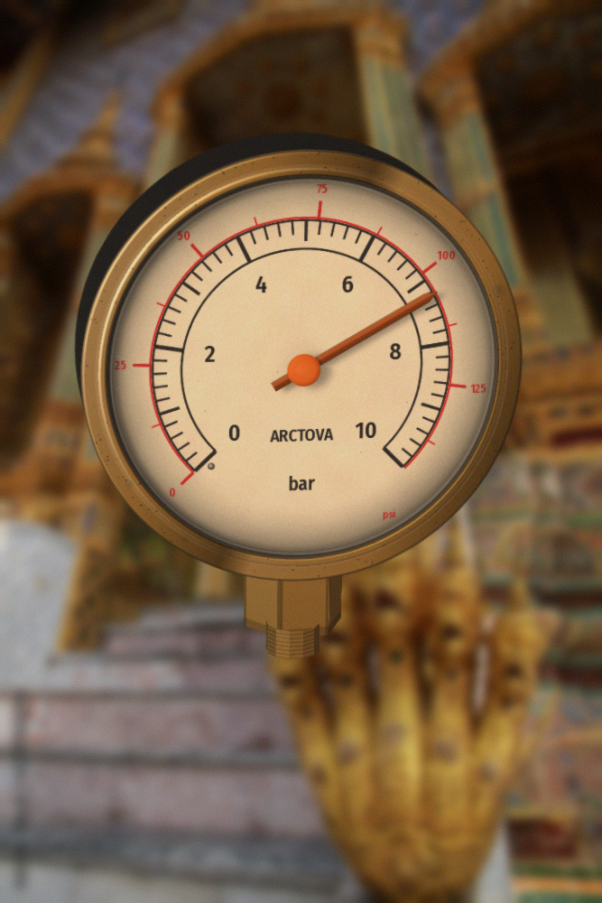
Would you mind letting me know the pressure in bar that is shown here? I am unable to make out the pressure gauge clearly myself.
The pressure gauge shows 7.2 bar
